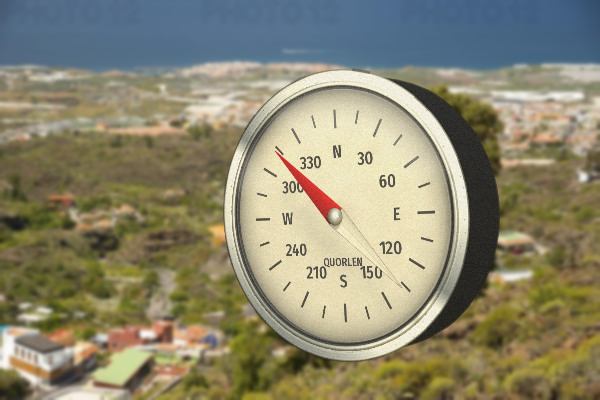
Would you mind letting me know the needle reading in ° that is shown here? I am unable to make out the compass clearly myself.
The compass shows 315 °
